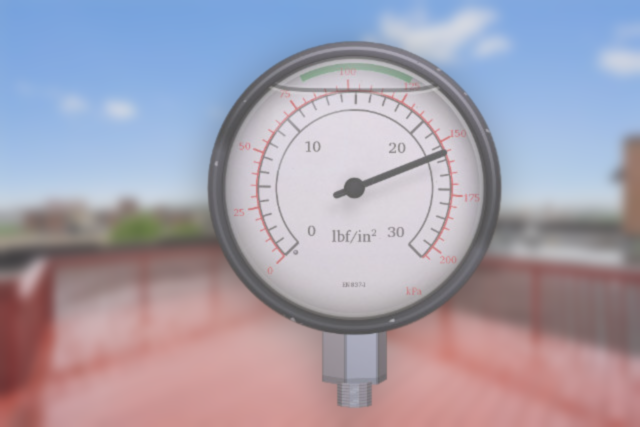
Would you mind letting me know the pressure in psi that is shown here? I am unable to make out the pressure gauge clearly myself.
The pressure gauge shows 22.5 psi
